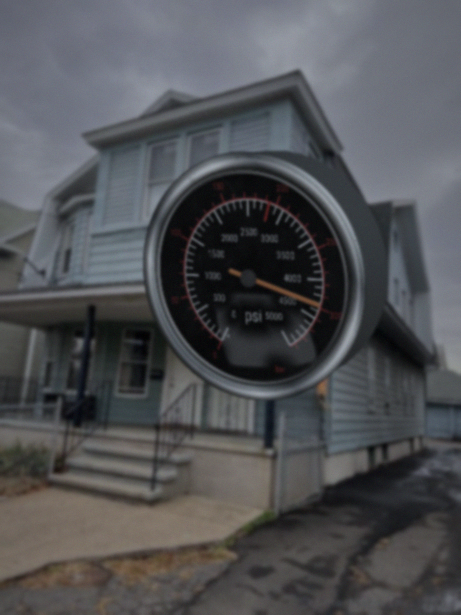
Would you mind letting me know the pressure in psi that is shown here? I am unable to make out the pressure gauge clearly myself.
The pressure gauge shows 4300 psi
